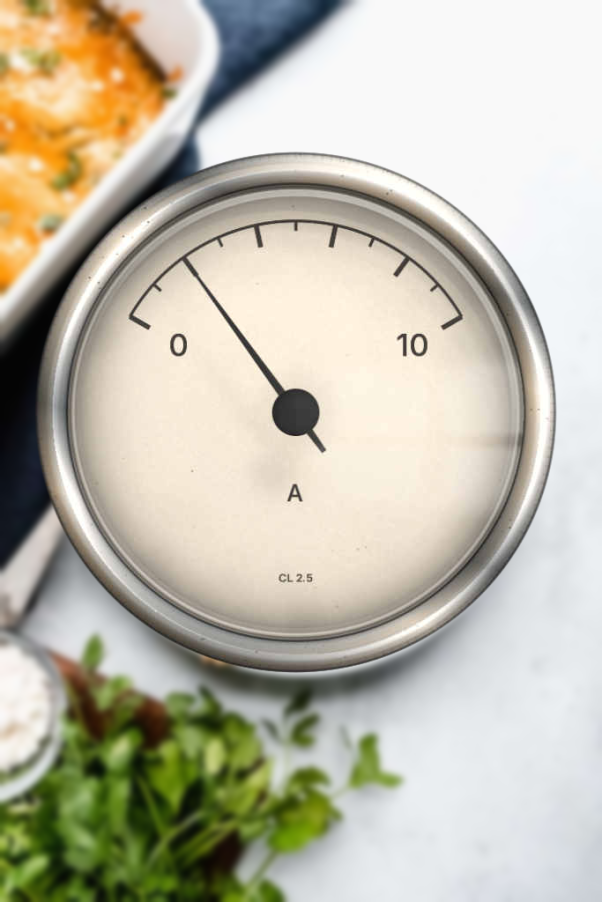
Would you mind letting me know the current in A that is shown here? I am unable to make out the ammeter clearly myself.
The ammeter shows 2 A
